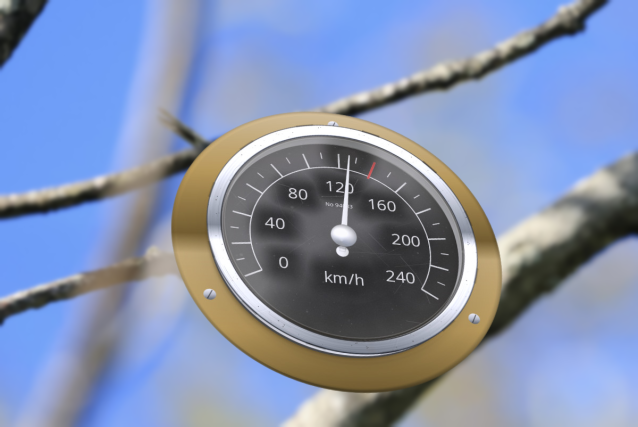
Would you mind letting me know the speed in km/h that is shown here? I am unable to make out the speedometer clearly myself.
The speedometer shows 125 km/h
